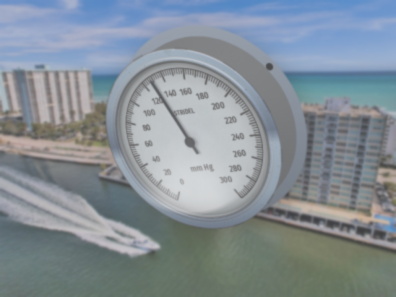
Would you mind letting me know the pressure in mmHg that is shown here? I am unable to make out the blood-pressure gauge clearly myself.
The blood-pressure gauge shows 130 mmHg
